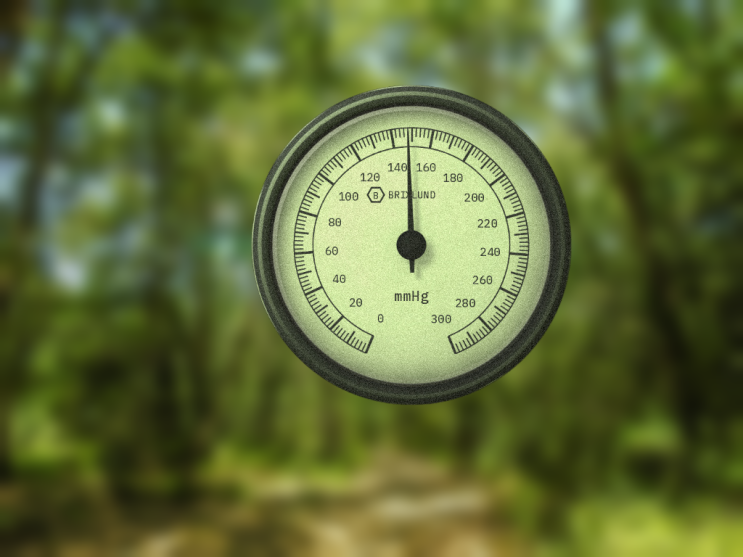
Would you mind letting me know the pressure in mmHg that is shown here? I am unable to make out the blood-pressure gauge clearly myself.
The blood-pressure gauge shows 148 mmHg
